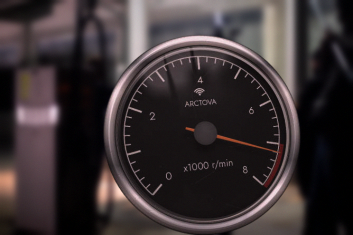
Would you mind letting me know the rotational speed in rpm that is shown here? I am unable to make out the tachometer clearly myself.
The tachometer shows 7200 rpm
